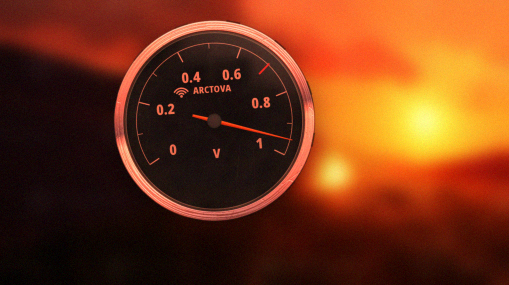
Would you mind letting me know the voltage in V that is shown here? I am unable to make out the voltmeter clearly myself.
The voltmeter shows 0.95 V
